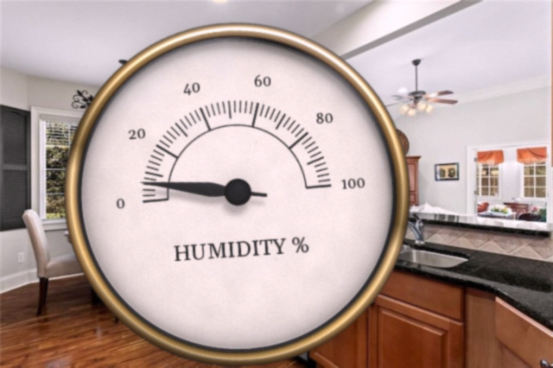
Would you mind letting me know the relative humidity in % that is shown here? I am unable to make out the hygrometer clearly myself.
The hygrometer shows 6 %
